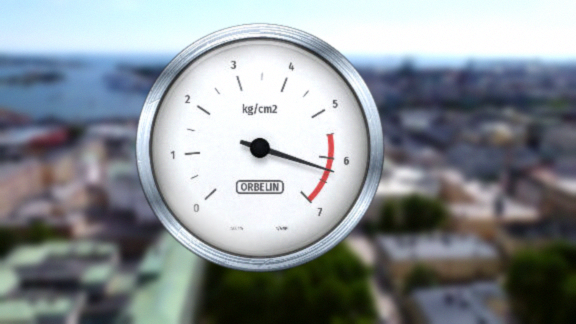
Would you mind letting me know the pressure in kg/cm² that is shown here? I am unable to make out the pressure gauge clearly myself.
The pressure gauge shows 6.25 kg/cm²
